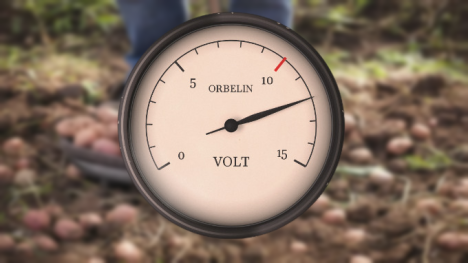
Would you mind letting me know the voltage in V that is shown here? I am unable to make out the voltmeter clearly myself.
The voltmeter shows 12 V
